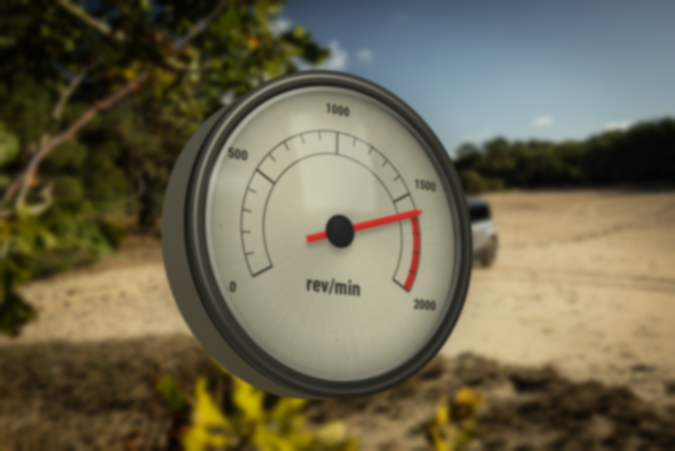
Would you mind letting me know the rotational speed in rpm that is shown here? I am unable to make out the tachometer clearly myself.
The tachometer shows 1600 rpm
